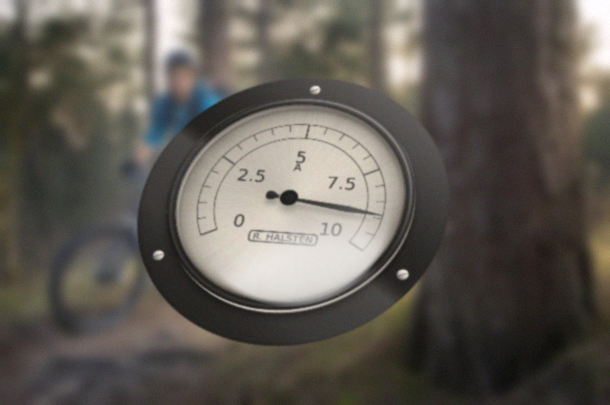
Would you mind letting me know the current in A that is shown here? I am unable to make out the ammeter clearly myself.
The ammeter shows 9 A
